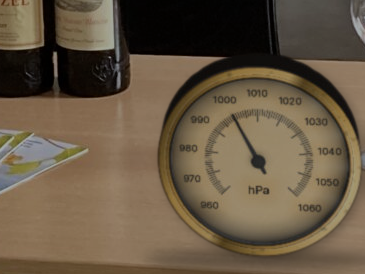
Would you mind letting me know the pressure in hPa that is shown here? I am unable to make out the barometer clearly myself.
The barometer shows 1000 hPa
